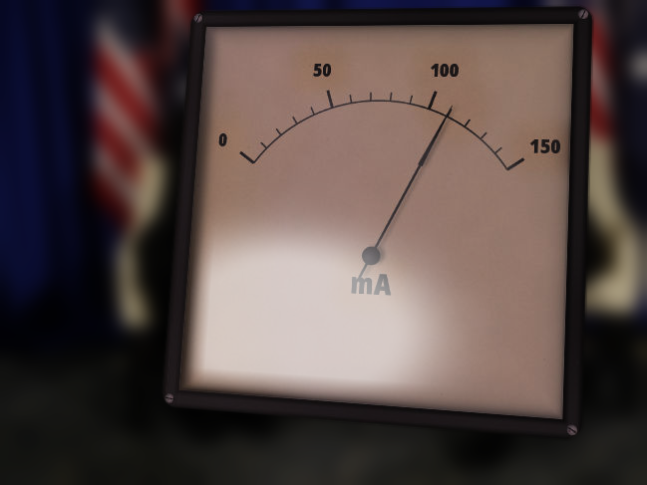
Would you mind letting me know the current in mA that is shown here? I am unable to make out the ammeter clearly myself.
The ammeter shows 110 mA
